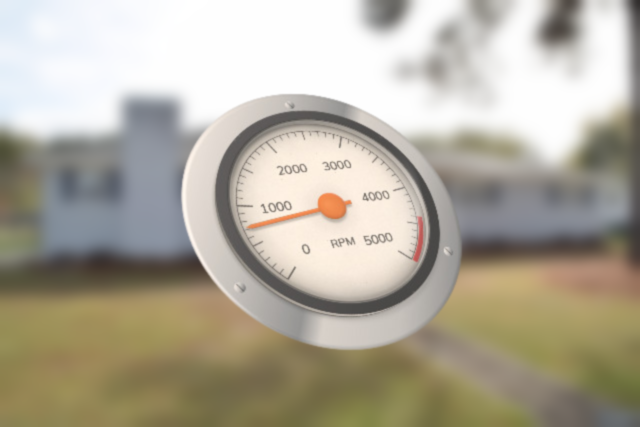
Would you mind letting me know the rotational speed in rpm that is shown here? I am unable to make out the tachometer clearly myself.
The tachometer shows 700 rpm
